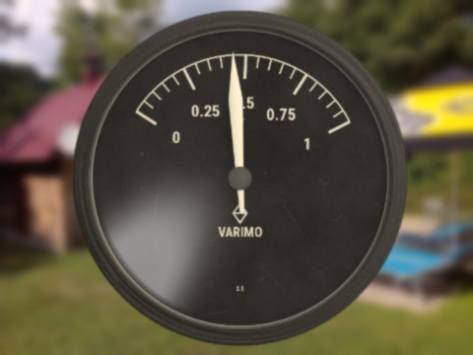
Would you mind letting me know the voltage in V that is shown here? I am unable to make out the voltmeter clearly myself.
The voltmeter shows 0.45 V
